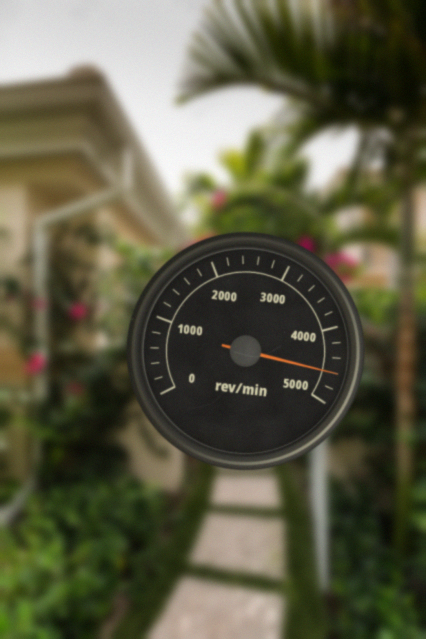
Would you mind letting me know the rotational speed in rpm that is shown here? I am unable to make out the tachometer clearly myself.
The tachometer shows 4600 rpm
